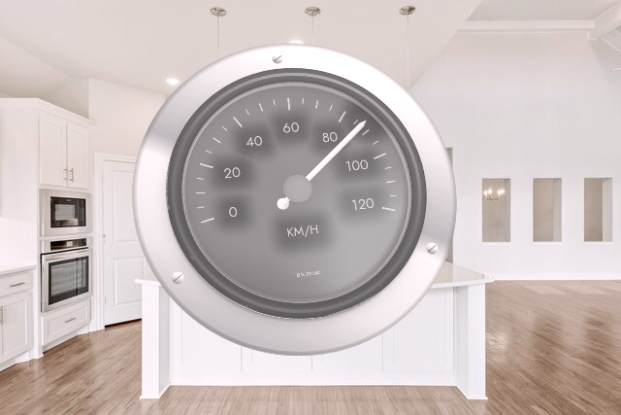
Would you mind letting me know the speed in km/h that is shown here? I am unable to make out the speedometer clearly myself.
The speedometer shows 87.5 km/h
